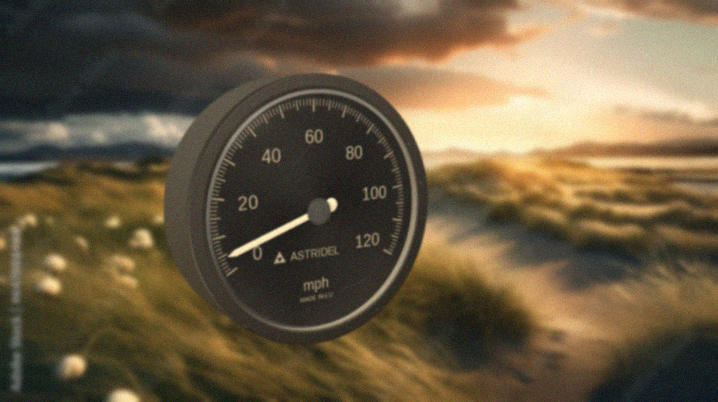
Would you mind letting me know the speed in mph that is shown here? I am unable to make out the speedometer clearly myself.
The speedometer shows 5 mph
